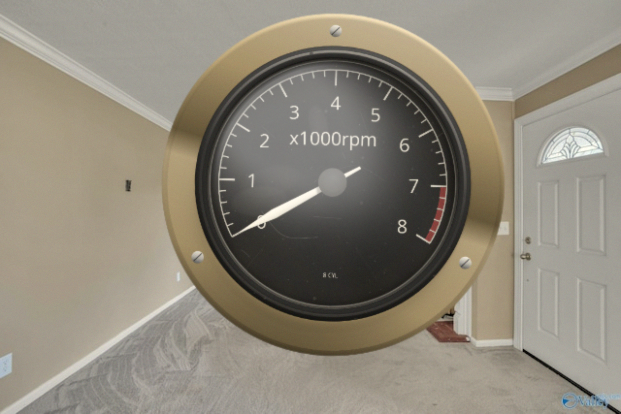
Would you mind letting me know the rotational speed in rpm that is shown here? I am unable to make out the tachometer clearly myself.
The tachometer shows 0 rpm
